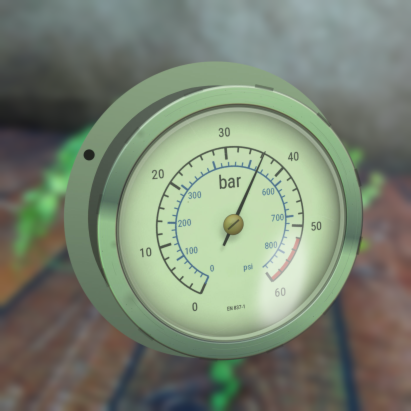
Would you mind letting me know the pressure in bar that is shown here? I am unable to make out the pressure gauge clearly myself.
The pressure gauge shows 36 bar
